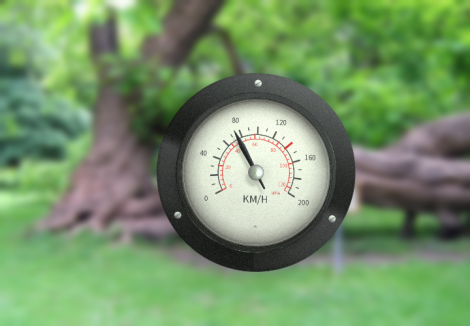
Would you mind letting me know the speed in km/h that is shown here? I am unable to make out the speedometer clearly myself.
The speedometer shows 75 km/h
